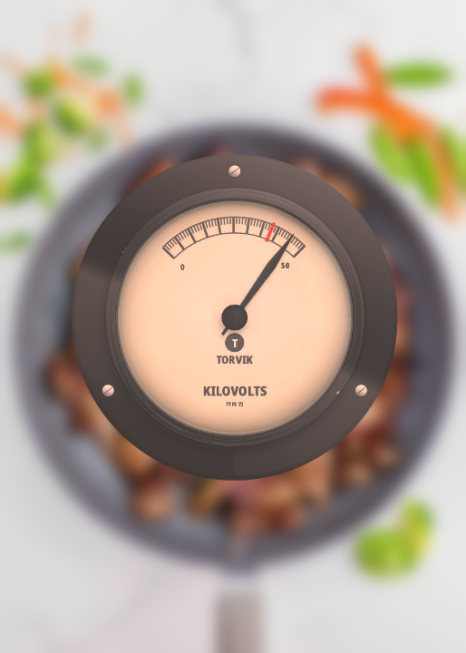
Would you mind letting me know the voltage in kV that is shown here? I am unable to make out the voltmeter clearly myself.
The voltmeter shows 45 kV
